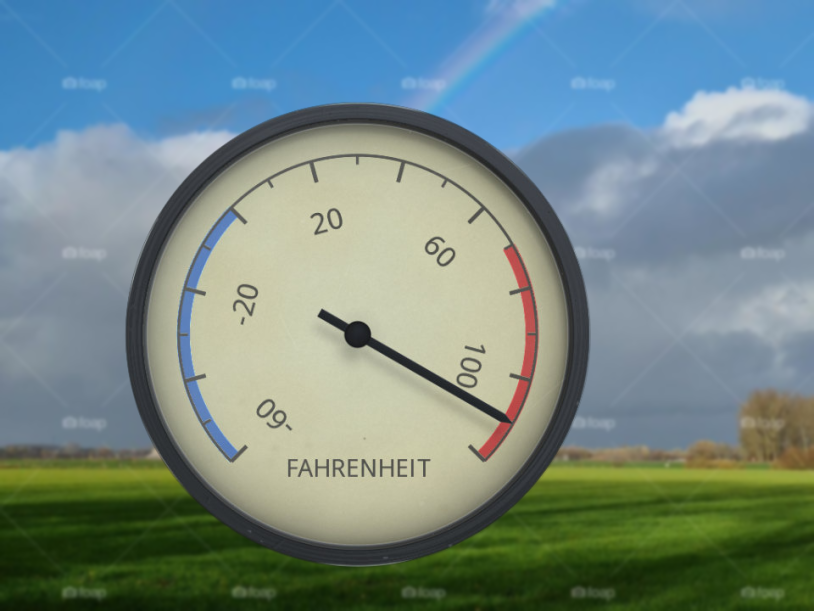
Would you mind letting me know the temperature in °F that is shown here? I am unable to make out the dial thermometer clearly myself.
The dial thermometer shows 110 °F
